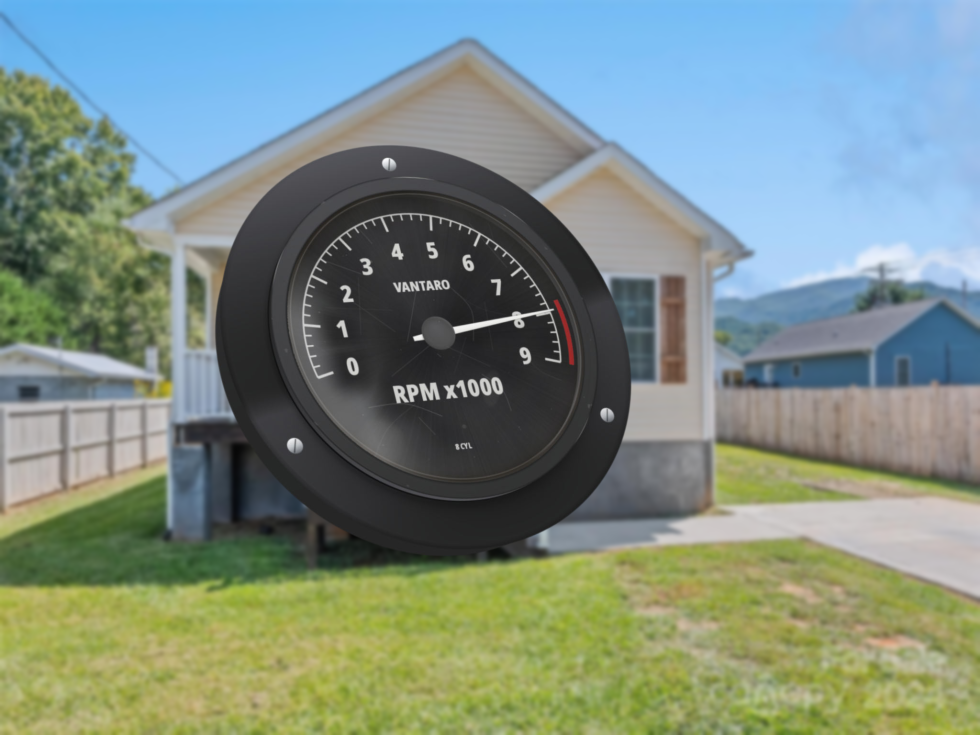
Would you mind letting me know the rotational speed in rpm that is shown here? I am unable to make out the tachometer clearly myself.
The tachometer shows 8000 rpm
